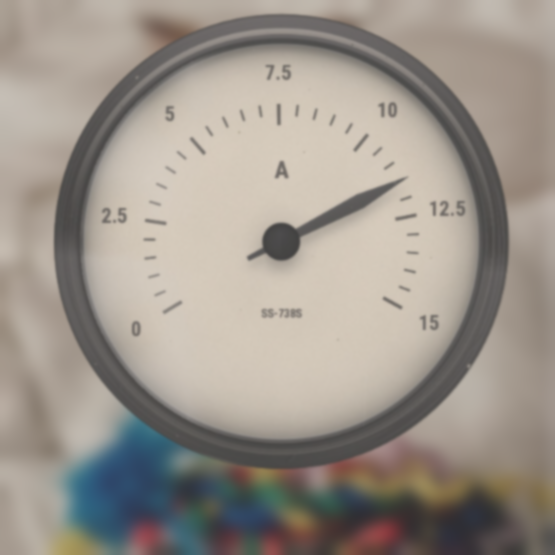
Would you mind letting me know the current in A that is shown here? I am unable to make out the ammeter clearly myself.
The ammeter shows 11.5 A
